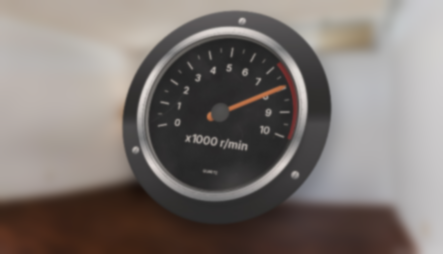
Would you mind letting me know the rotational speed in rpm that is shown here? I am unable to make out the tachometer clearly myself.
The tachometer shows 8000 rpm
